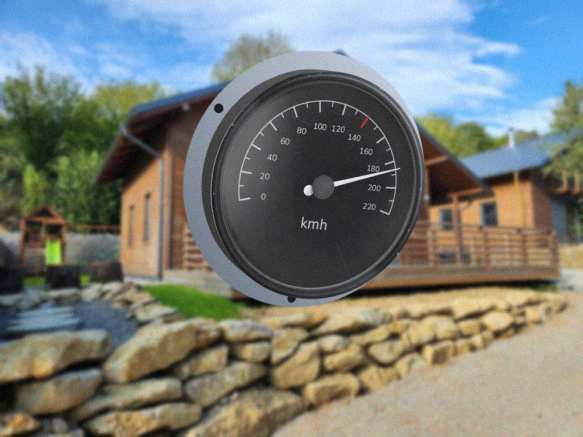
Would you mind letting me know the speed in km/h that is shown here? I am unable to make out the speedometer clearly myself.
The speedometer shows 185 km/h
